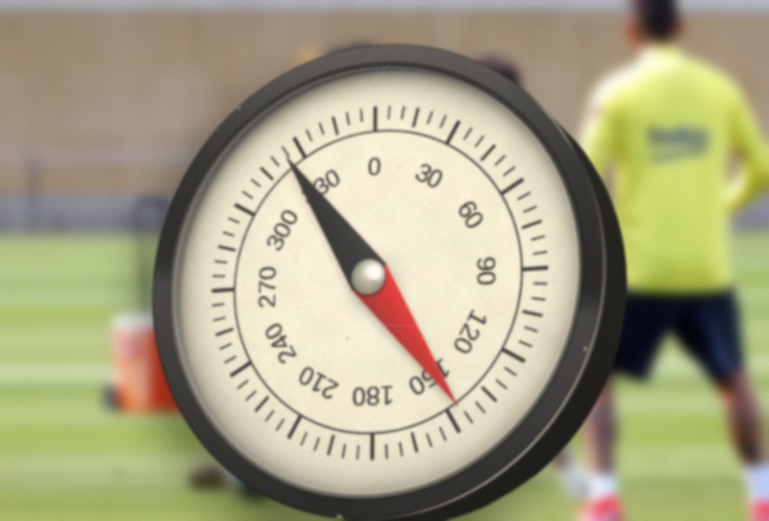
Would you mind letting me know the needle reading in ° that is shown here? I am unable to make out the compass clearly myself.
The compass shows 145 °
